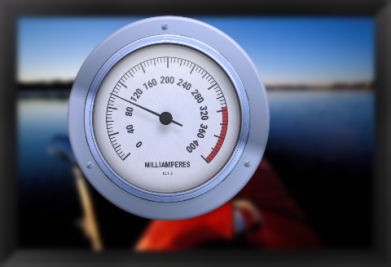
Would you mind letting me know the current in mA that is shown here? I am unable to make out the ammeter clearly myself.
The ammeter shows 100 mA
